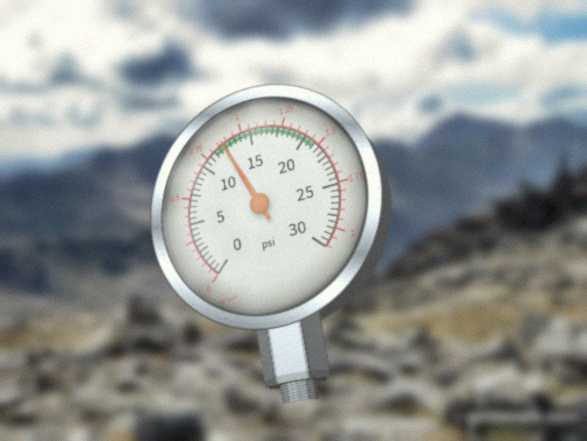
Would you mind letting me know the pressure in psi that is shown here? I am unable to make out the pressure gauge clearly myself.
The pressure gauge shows 12.5 psi
